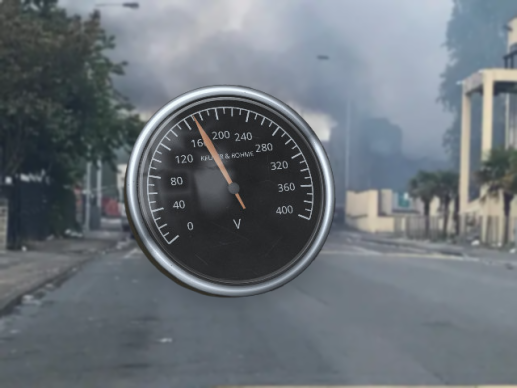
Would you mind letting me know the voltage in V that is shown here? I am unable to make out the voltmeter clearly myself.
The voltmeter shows 170 V
